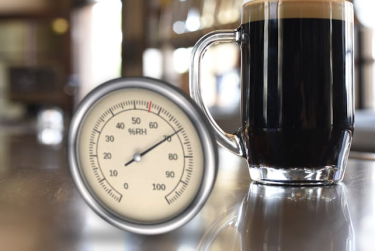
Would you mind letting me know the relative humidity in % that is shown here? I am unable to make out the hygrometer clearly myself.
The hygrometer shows 70 %
